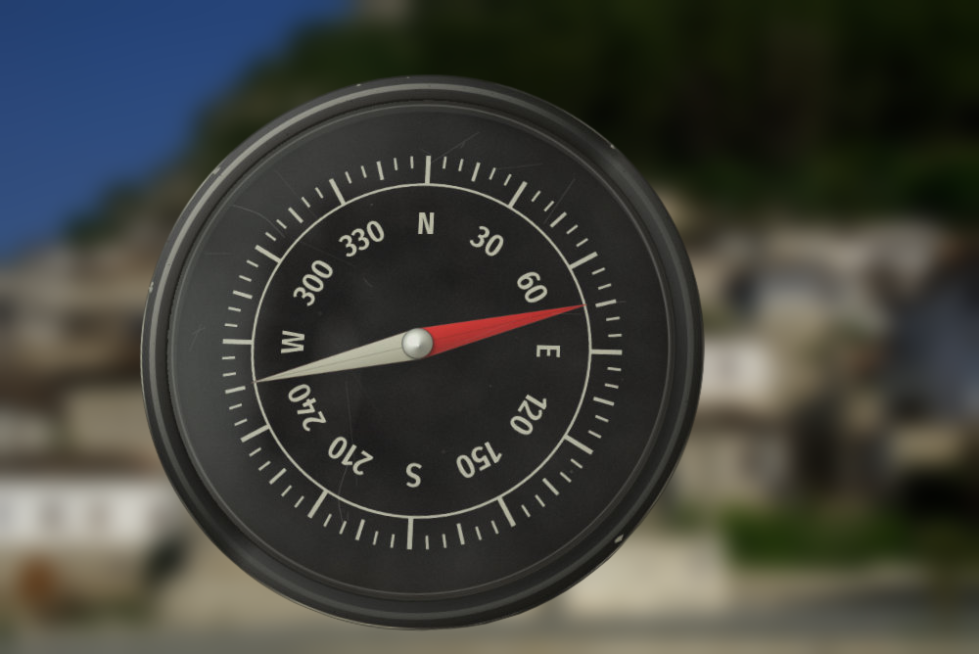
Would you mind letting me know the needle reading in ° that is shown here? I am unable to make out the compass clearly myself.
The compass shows 75 °
